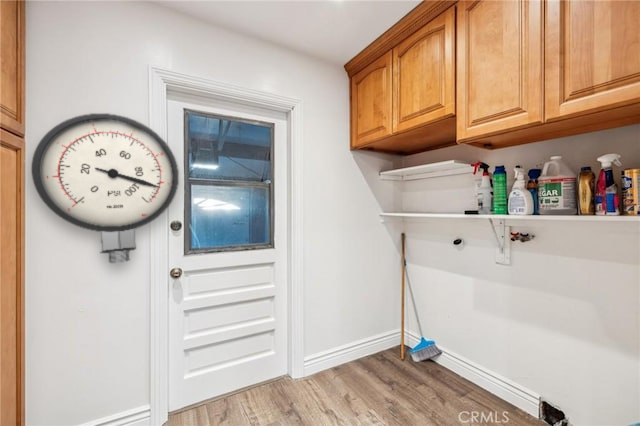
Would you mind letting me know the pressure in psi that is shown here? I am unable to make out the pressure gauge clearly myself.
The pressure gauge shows 90 psi
